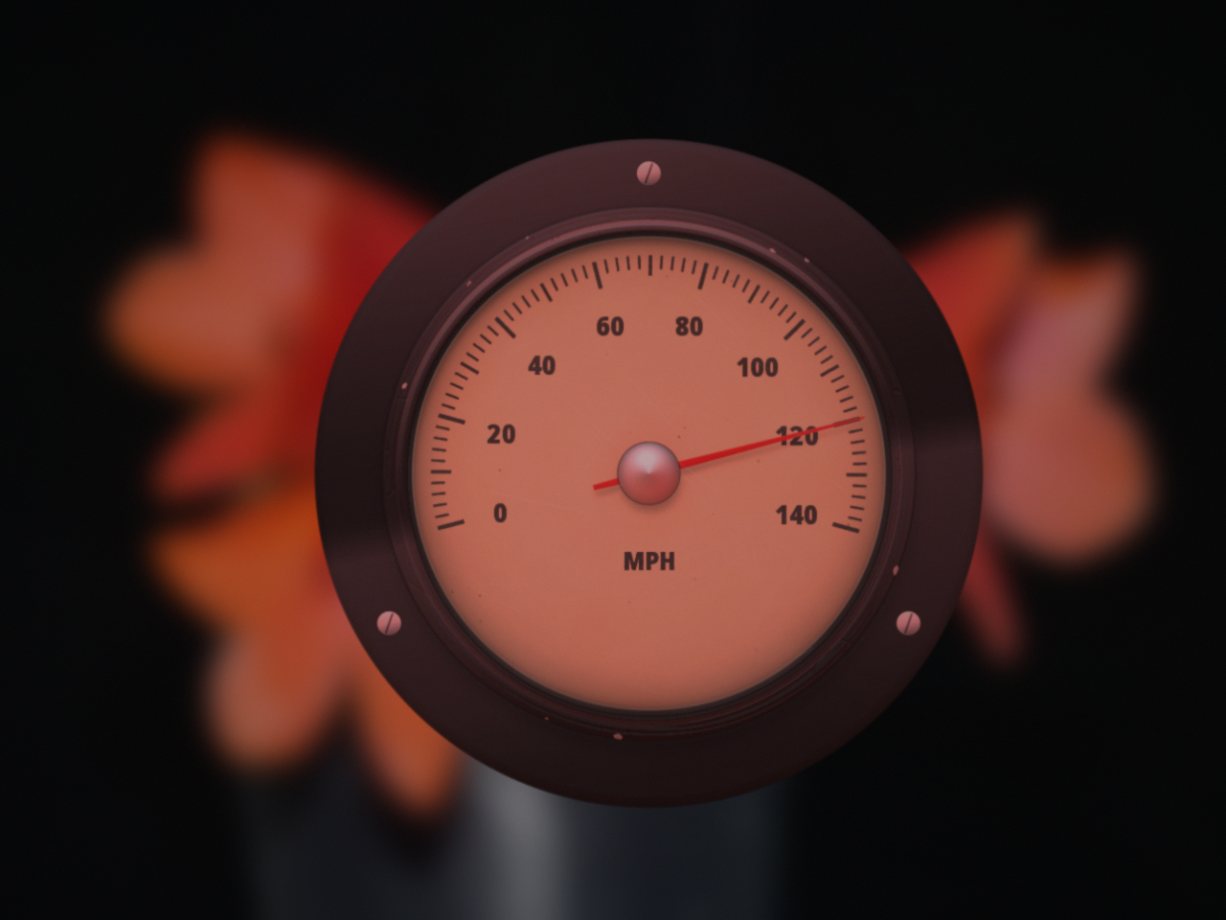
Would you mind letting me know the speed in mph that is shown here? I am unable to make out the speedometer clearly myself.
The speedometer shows 120 mph
